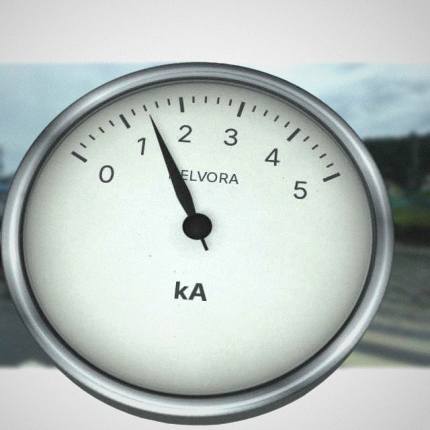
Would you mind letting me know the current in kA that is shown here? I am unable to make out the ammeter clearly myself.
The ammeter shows 1.4 kA
